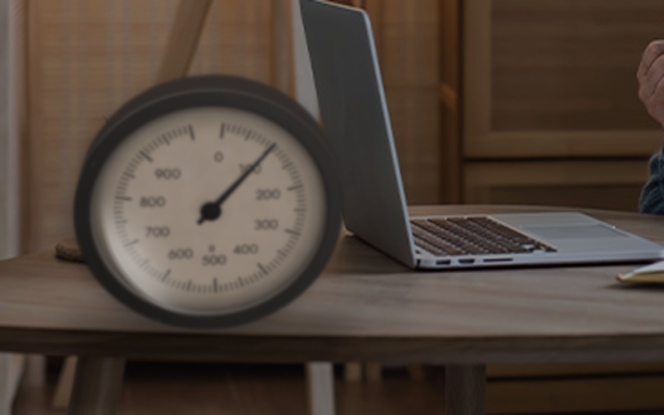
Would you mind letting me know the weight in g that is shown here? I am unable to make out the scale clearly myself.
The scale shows 100 g
